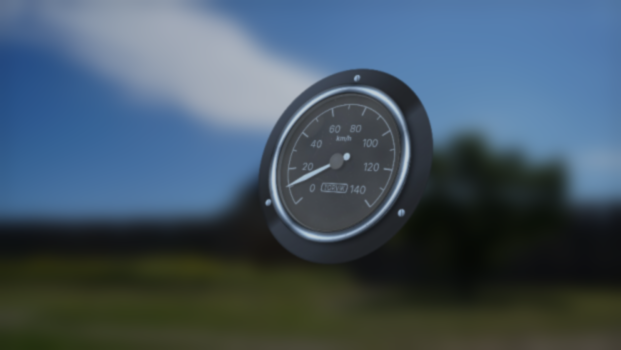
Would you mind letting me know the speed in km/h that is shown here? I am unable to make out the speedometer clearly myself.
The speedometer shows 10 km/h
